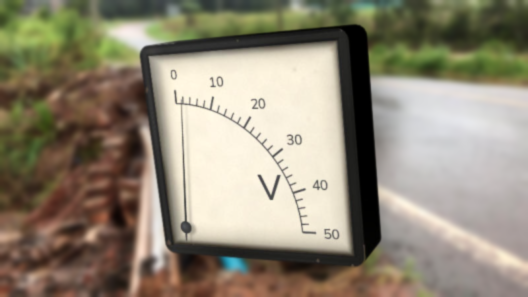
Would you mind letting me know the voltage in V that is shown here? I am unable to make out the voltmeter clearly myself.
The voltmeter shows 2 V
